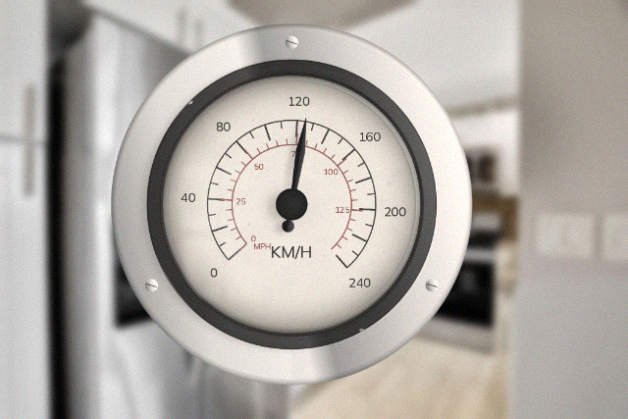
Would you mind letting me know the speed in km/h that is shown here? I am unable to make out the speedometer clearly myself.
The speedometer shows 125 km/h
